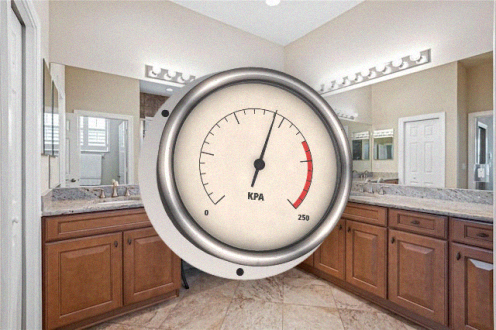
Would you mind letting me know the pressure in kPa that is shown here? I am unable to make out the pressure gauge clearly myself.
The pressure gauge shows 140 kPa
